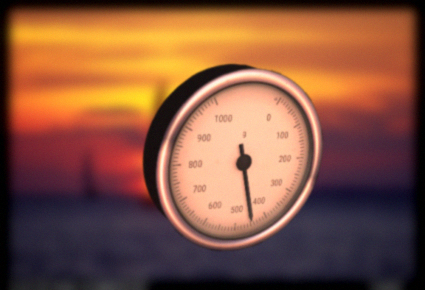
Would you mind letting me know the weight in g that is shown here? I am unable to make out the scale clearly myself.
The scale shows 450 g
